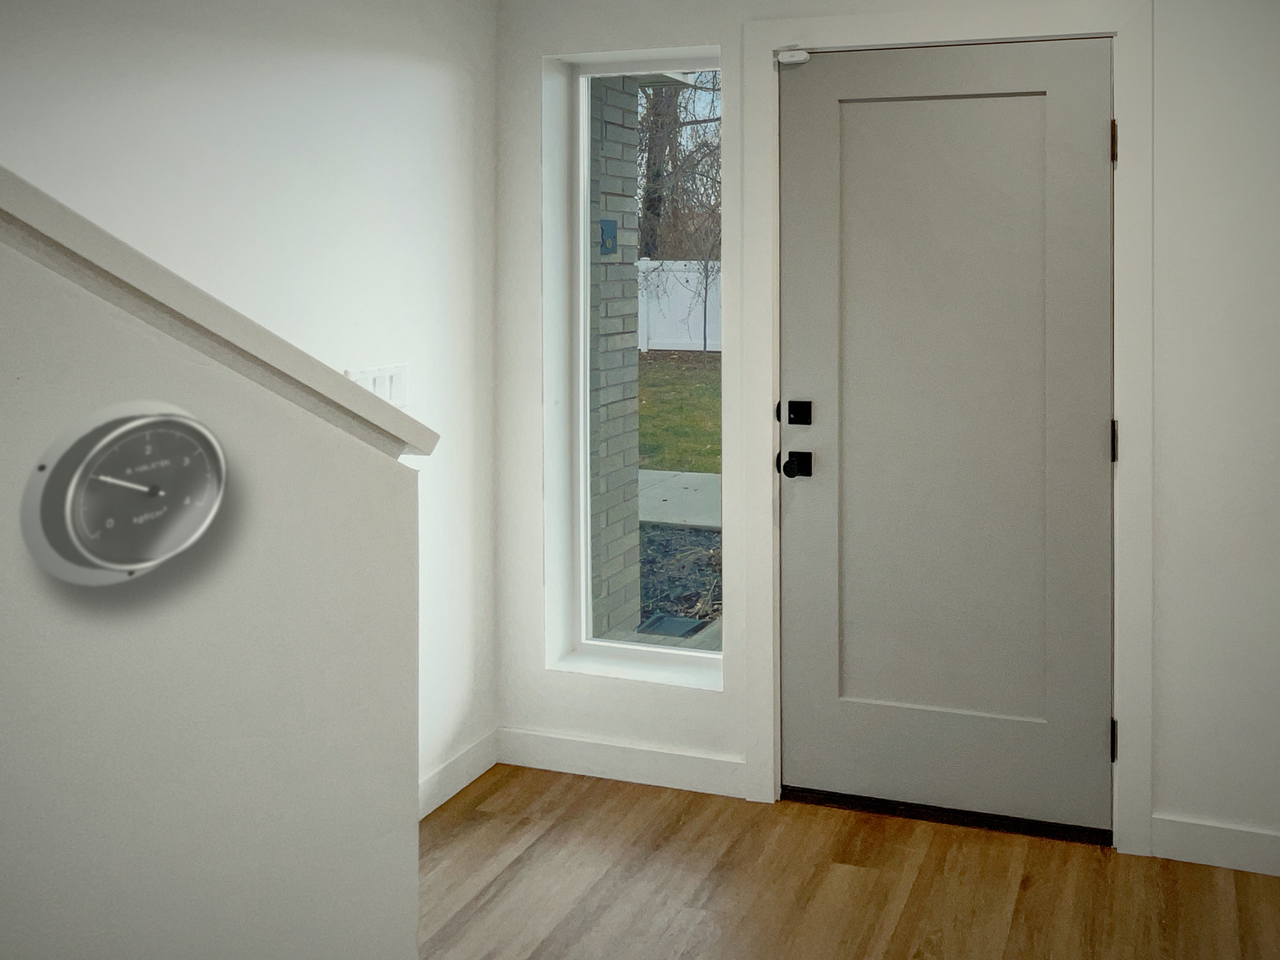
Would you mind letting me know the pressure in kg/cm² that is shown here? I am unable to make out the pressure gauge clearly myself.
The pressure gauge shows 1 kg/cm²
